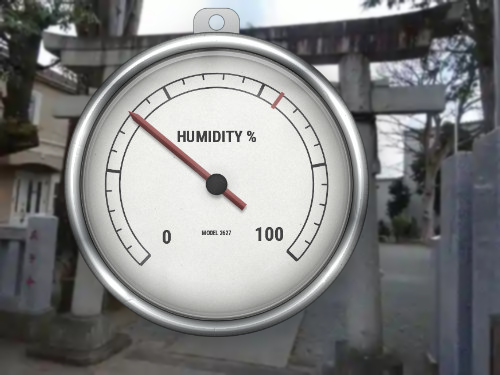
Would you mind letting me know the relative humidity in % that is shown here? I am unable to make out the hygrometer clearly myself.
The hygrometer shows 32 %
